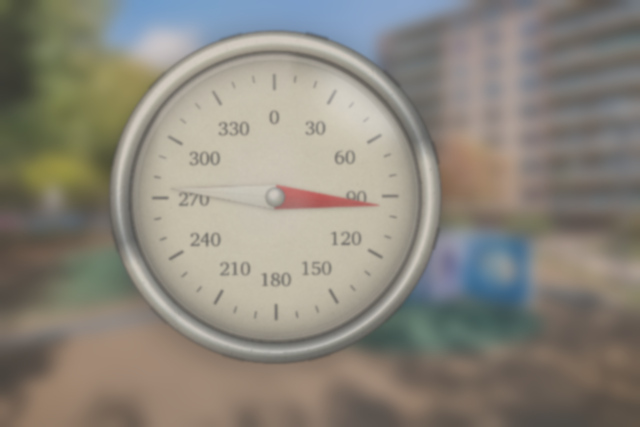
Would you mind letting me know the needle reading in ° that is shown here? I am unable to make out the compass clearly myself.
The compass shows 95 °
